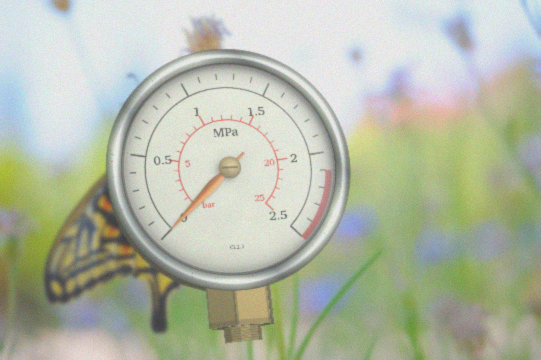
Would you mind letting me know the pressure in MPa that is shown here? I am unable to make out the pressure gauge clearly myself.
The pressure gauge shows 0 MPa
